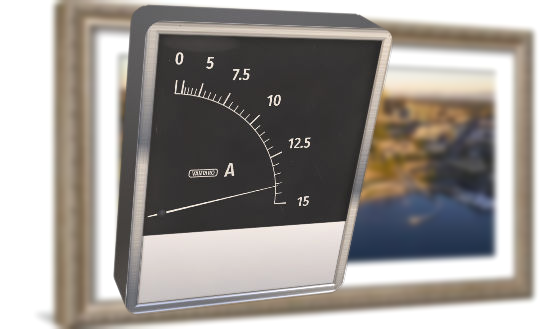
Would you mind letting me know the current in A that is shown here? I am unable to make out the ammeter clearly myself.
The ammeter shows 14 A
